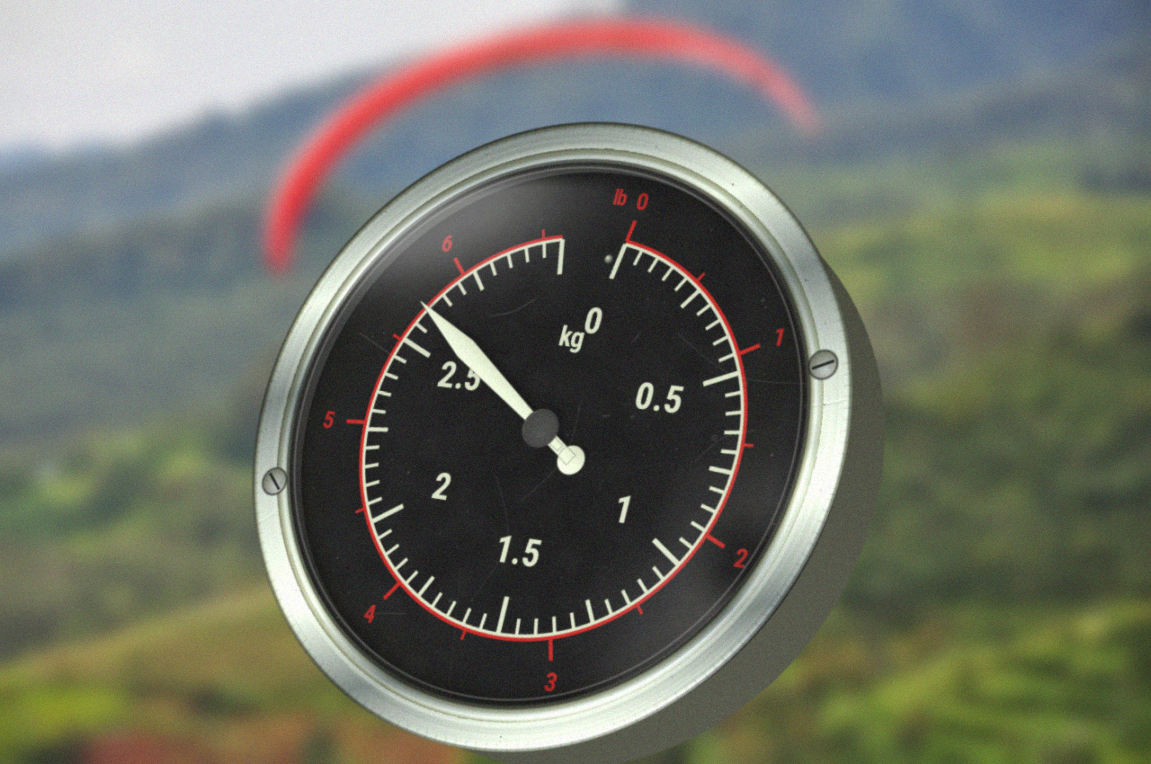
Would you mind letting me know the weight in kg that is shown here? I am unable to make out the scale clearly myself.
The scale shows 2.6 kg
